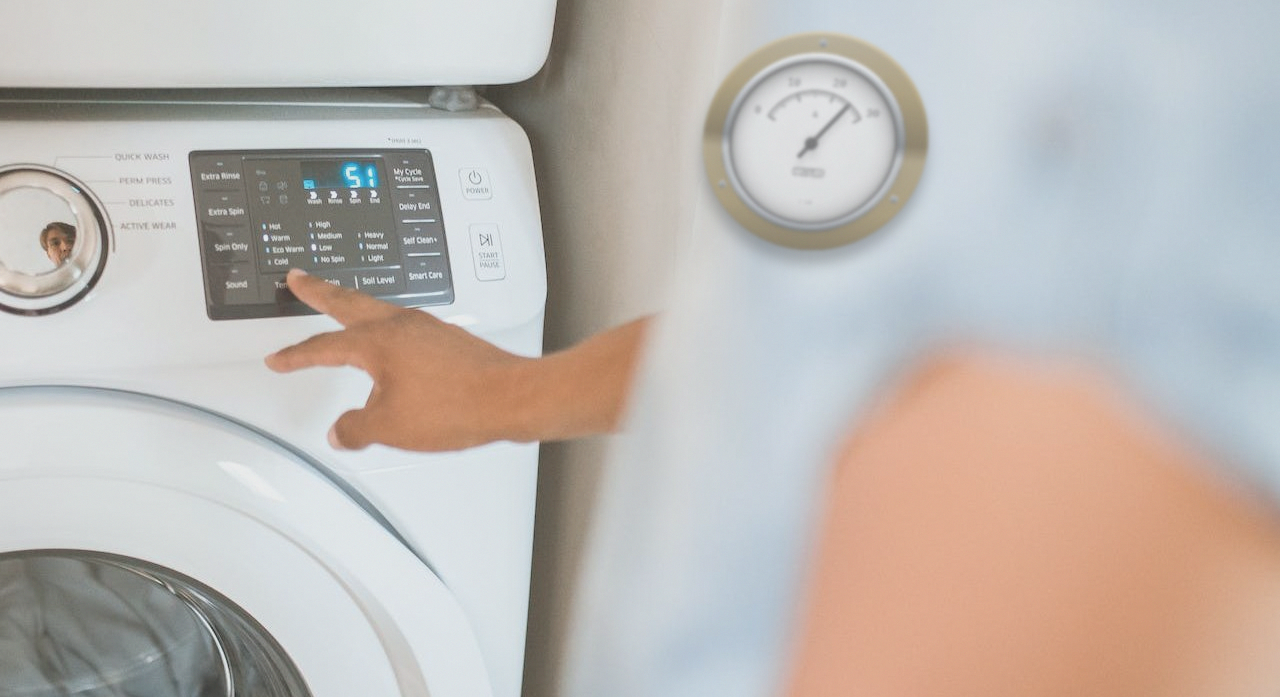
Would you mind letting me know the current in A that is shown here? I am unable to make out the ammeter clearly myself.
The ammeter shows 25 A
